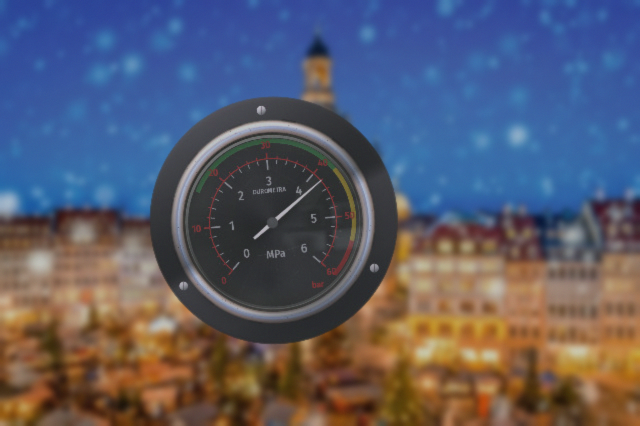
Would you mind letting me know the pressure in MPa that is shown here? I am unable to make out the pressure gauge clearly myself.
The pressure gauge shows 4.2 MPa
